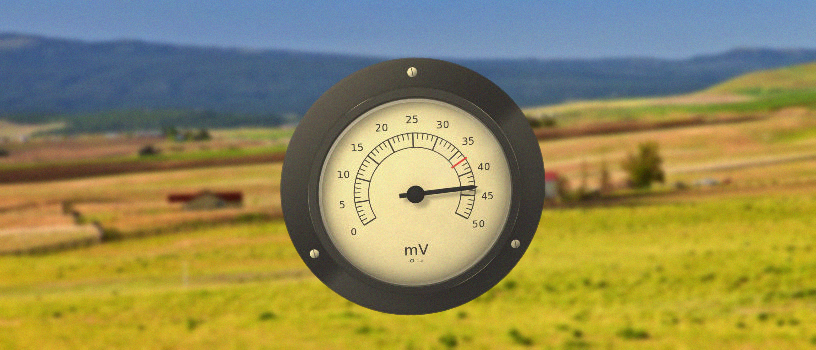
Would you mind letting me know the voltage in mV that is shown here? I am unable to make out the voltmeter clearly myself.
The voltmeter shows 43 mV
